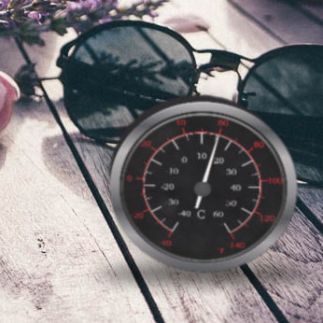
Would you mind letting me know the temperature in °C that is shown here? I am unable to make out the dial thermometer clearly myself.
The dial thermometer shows 15 °C
